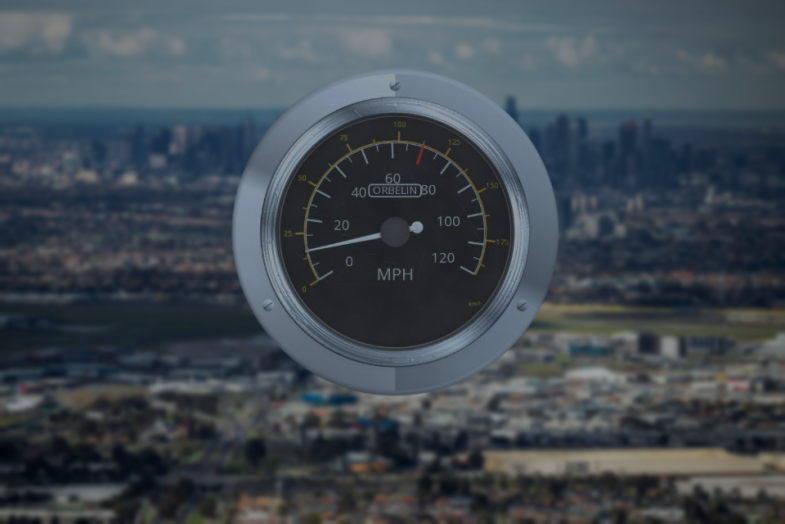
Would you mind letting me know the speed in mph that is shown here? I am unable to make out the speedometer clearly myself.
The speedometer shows 10 mph
